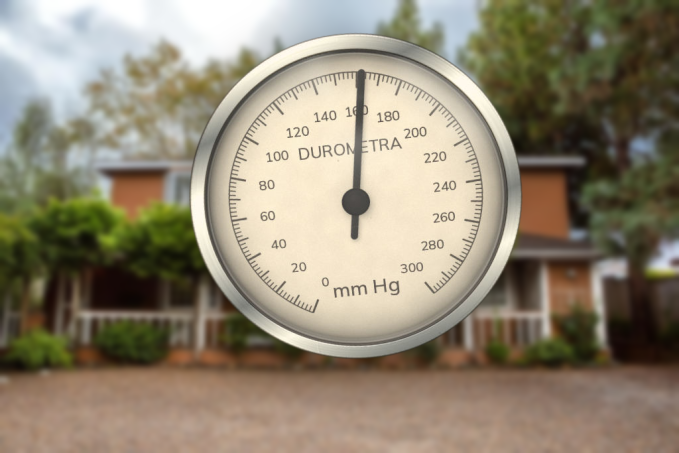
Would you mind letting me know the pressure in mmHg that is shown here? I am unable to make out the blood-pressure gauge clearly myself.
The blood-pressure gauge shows 162 mmHg
